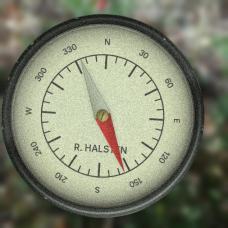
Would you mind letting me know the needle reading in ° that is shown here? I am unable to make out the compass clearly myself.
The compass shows 155 °
